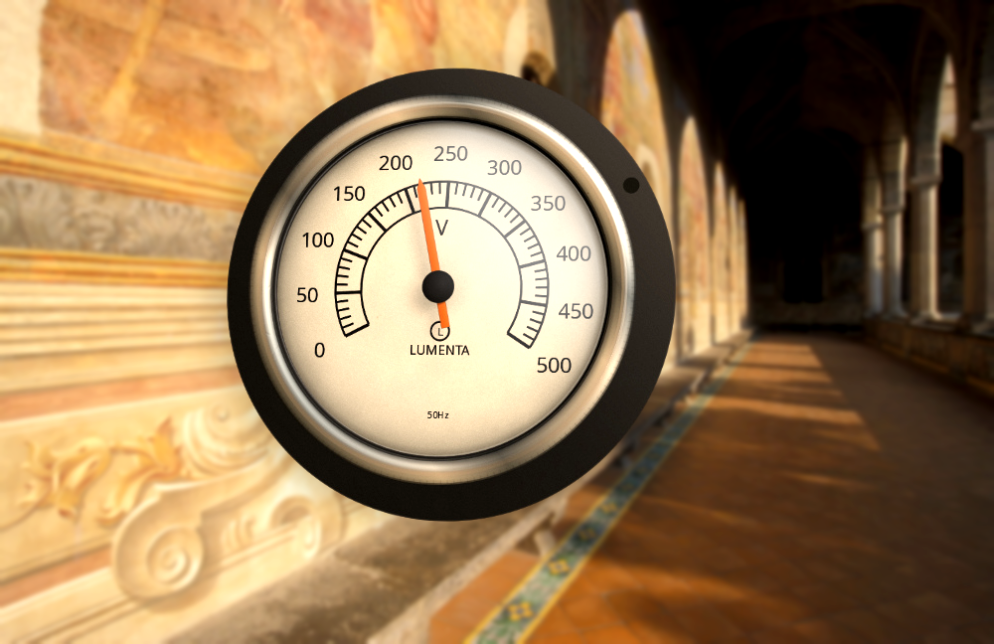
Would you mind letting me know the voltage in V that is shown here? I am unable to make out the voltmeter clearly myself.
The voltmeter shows 220 V
